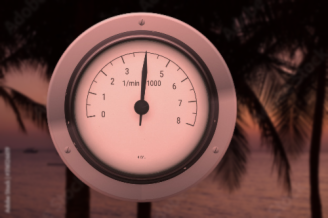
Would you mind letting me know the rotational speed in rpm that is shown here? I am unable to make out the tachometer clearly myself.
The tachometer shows 4000 rpm
